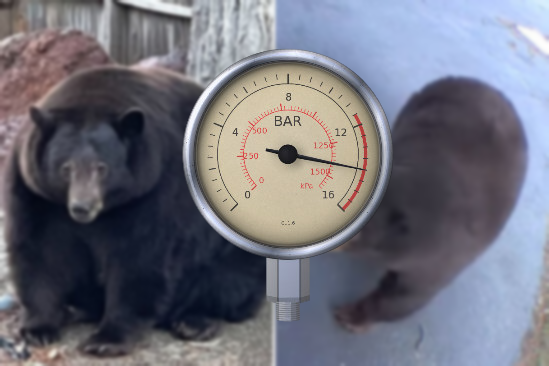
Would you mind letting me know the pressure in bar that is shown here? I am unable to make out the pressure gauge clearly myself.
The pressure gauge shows 14 bar
